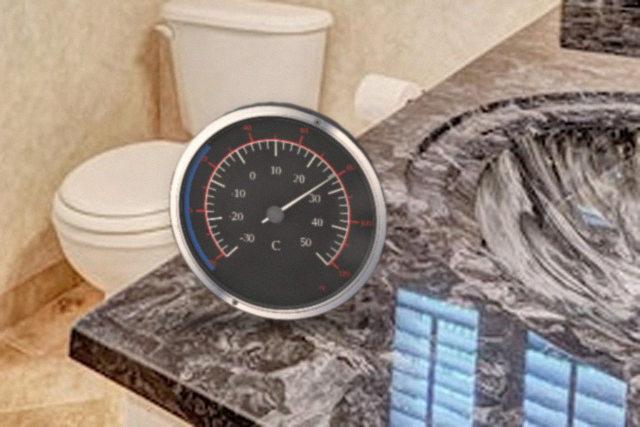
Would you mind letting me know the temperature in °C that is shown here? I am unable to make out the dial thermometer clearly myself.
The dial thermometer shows 26 °C
